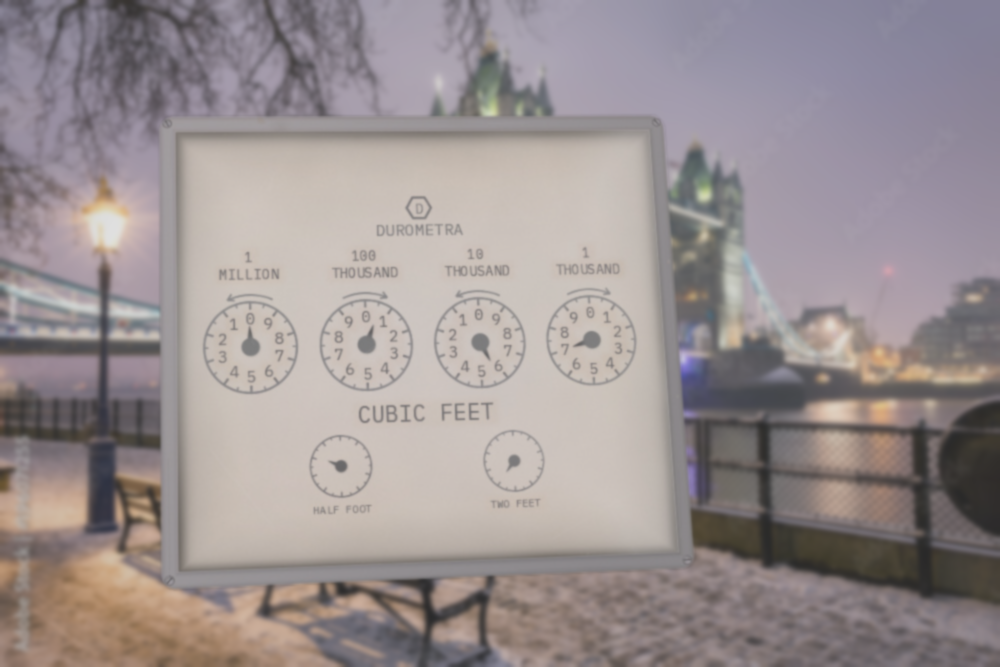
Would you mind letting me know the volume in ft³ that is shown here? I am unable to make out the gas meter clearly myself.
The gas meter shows 5700 ft³
